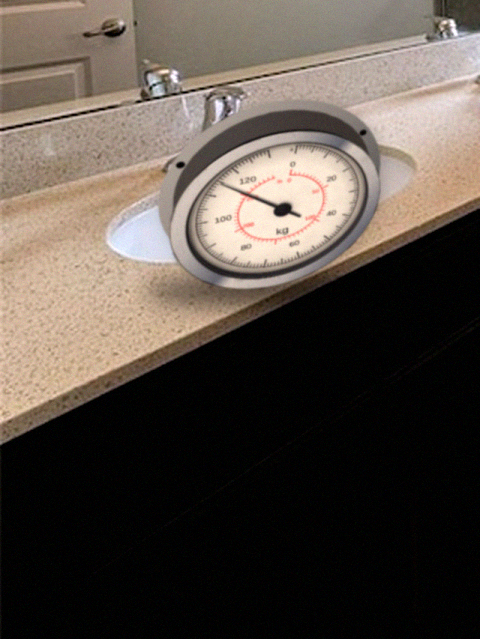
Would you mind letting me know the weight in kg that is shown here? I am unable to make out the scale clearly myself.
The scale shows 115 kg
